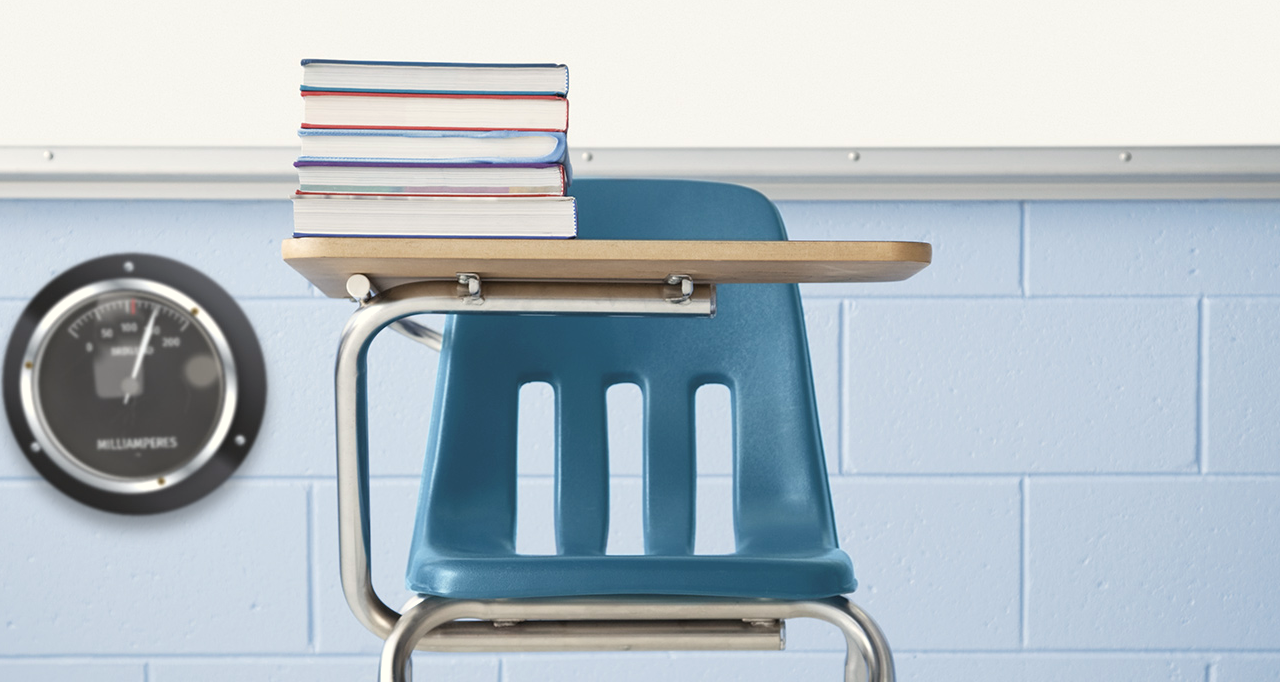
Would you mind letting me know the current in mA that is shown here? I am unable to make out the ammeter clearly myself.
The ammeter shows 150 mA
